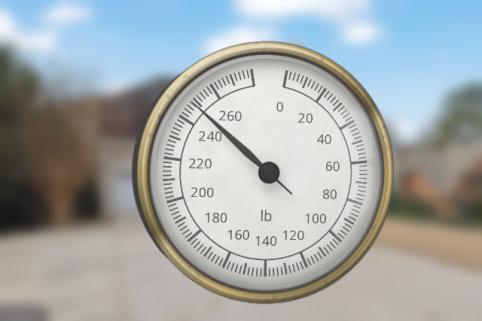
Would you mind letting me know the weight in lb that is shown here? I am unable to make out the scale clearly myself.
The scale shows 248 lb
